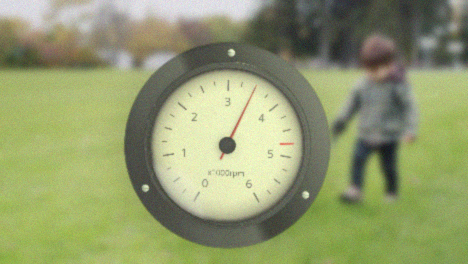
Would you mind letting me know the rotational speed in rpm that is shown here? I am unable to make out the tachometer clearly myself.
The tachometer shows 3500 rpm
